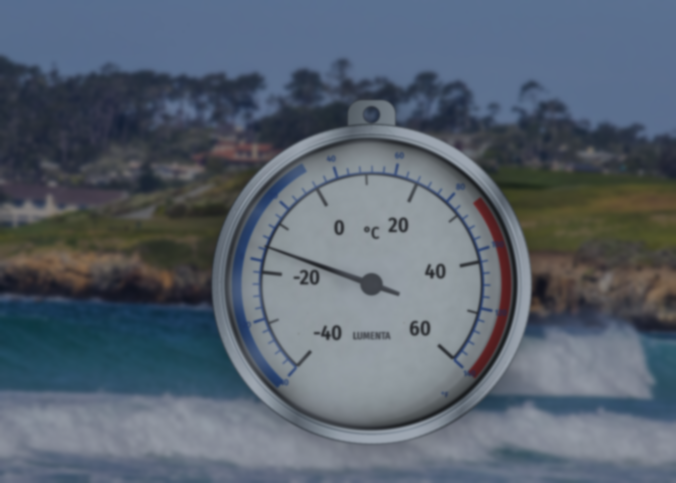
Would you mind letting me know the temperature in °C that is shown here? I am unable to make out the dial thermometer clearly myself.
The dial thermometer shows -15 °C
